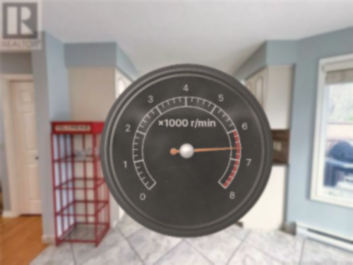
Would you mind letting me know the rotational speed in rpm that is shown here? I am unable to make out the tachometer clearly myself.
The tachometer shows 6600 rpm
